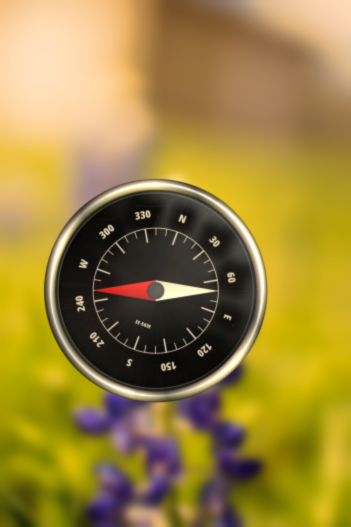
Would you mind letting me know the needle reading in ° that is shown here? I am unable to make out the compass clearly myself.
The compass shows 250 °
